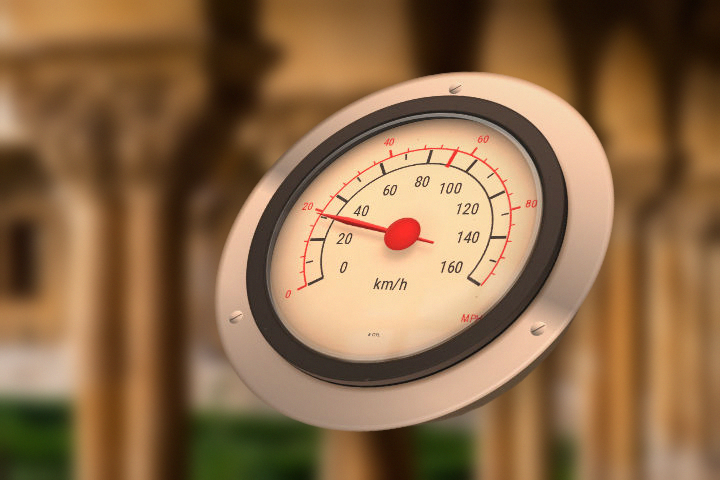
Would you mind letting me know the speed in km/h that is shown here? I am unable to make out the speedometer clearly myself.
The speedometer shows 30 km/h
